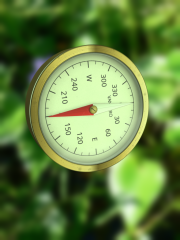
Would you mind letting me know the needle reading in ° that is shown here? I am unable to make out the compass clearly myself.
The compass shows 180 °
